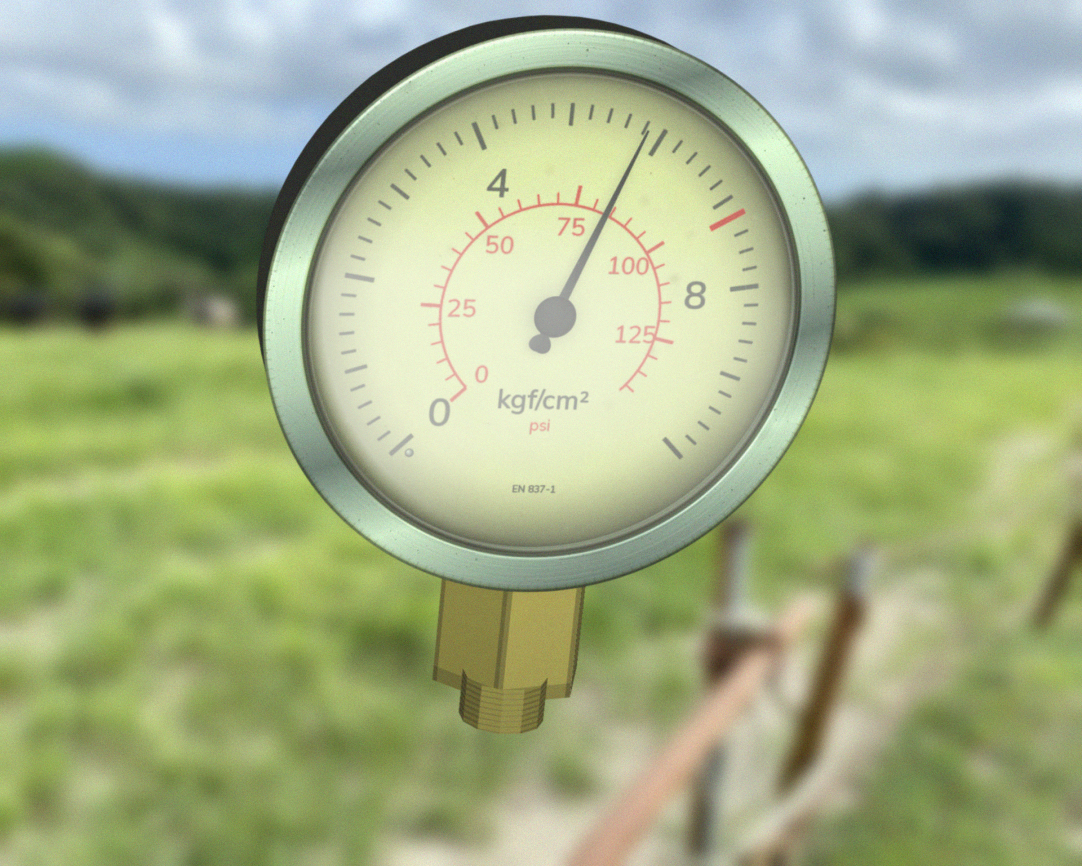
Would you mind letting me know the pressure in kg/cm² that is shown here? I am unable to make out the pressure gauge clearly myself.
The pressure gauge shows 5.8 kg/cm²
